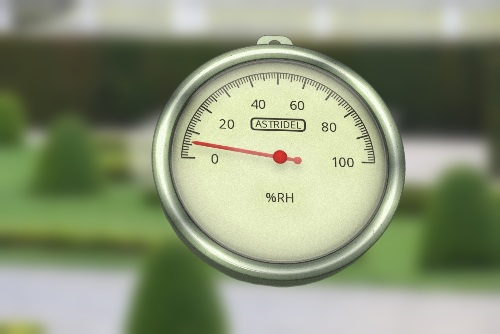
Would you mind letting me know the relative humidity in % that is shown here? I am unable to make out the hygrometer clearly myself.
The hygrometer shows 5 %
